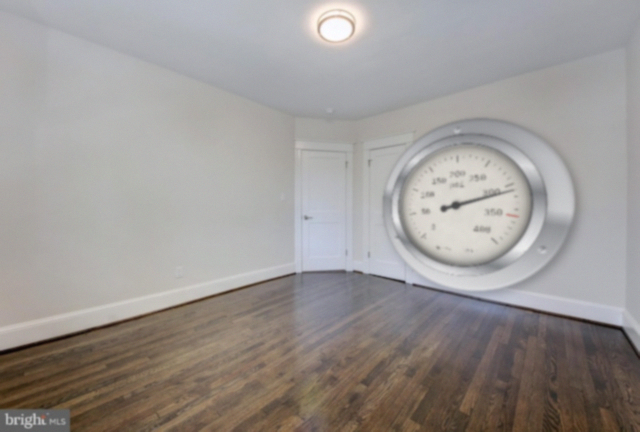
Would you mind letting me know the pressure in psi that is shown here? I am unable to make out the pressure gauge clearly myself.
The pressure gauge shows 310 psi
